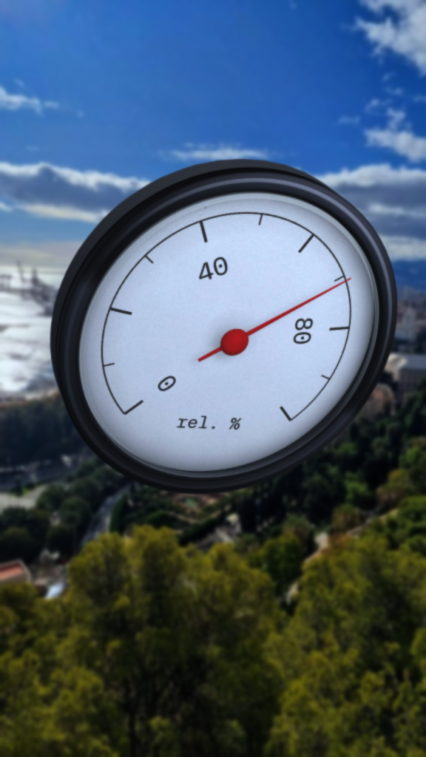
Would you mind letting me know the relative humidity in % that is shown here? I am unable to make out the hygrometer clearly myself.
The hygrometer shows 70 %
